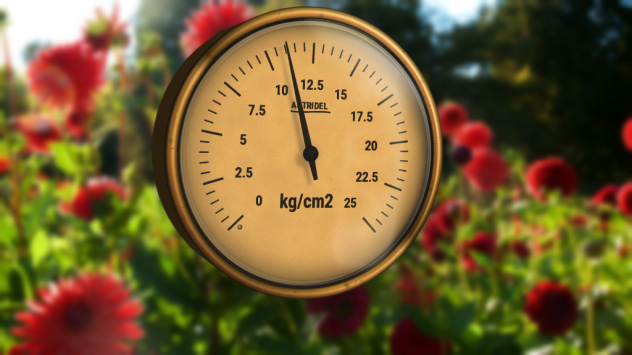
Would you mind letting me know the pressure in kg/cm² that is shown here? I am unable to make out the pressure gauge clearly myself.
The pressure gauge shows 11 kg/cm²
